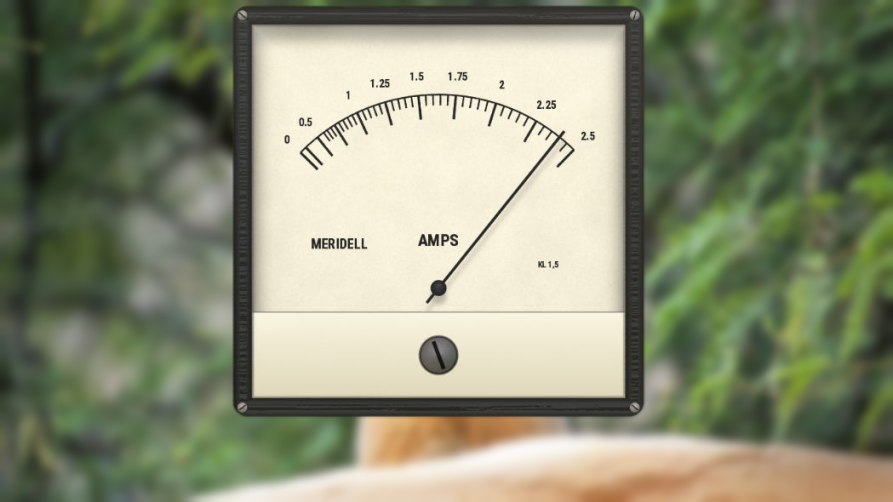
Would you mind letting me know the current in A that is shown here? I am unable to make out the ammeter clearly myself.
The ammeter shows 2.4 A
